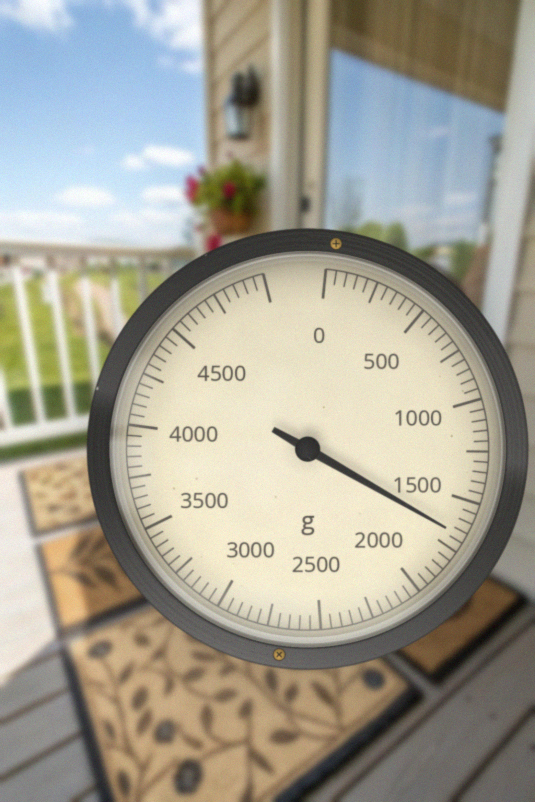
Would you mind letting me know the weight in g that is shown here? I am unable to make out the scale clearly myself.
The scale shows 1675 g
